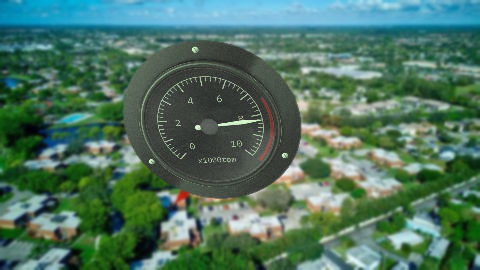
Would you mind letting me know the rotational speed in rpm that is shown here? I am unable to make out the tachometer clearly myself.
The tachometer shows 8200 rpm
